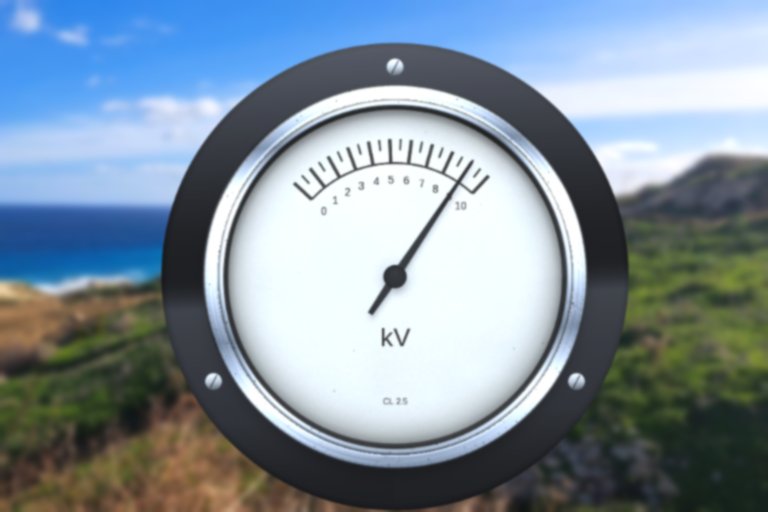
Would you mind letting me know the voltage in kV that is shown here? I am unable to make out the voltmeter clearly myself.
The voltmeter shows 9 kV
